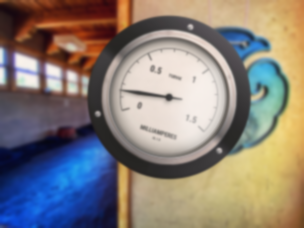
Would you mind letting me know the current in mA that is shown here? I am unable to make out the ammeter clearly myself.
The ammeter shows 0.15 mA
